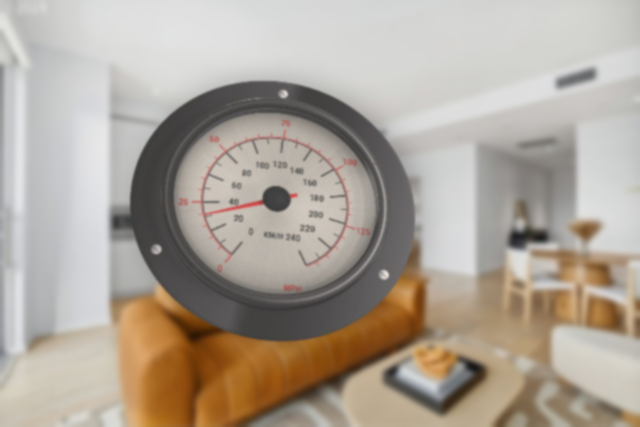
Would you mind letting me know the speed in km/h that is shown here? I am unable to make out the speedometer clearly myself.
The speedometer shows 30 km/h
